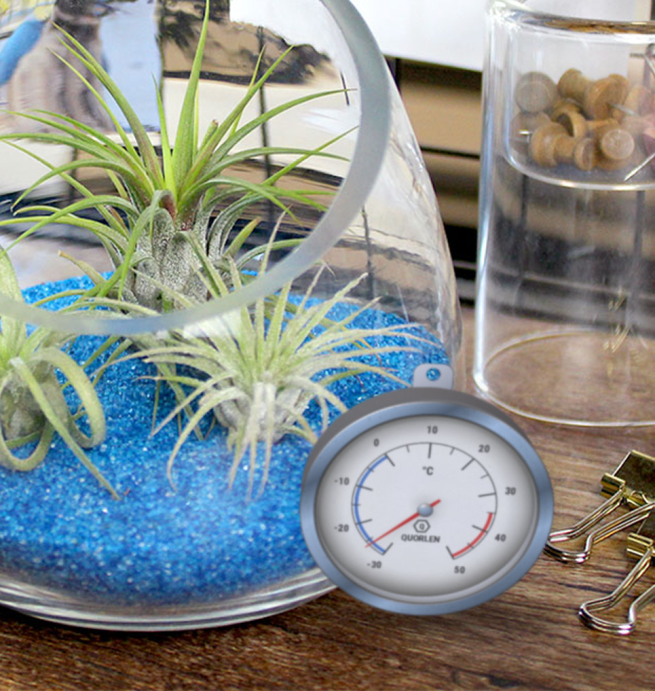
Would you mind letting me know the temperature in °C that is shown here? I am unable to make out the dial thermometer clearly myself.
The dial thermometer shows -25 °C
